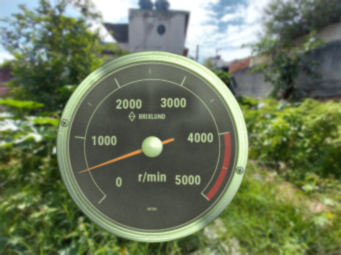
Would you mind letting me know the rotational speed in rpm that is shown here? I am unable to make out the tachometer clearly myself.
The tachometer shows 500 rpm
